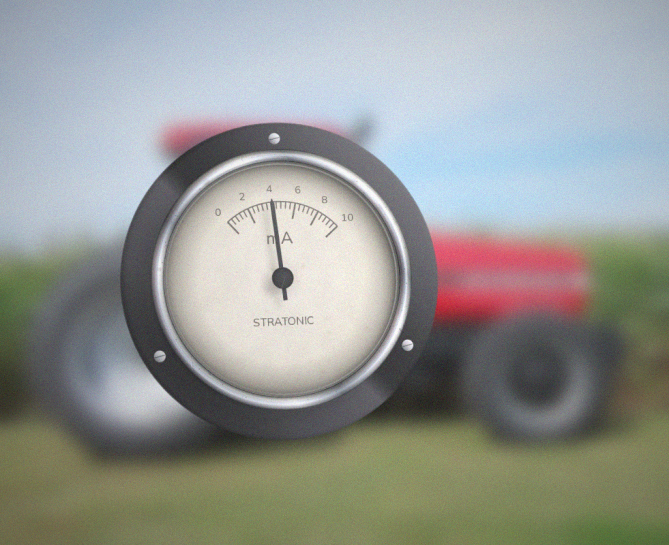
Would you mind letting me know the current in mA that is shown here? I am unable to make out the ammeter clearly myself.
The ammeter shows 4 mA
